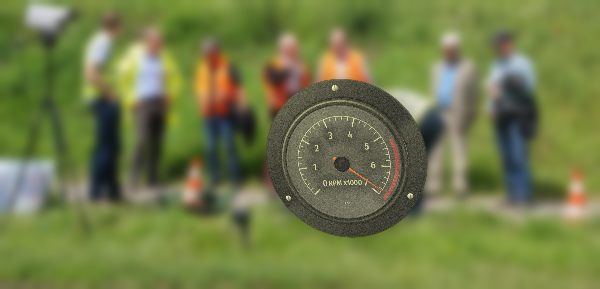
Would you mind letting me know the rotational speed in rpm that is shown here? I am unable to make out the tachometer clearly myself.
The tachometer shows 6800 rpm
